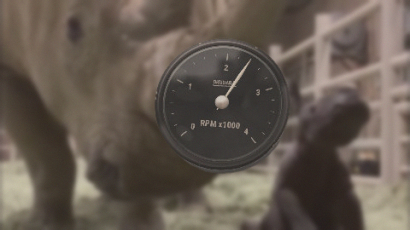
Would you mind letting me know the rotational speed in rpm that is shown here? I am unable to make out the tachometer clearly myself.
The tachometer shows 2400 rpm
